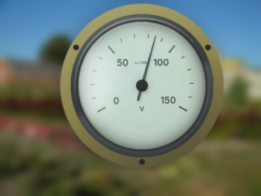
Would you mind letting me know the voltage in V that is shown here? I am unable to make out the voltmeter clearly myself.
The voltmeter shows 85 V
